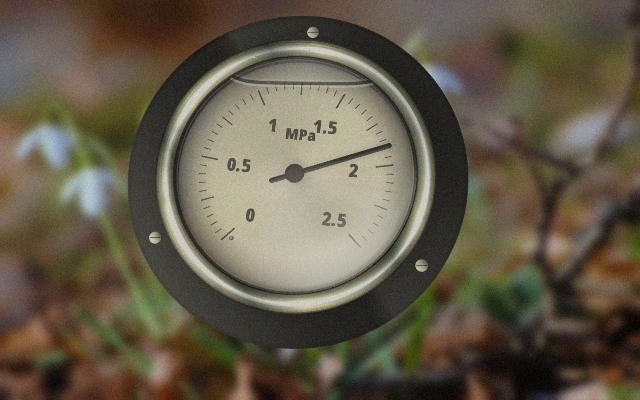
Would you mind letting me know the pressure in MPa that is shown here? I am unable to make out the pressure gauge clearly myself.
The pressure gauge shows 1.9 MPa
